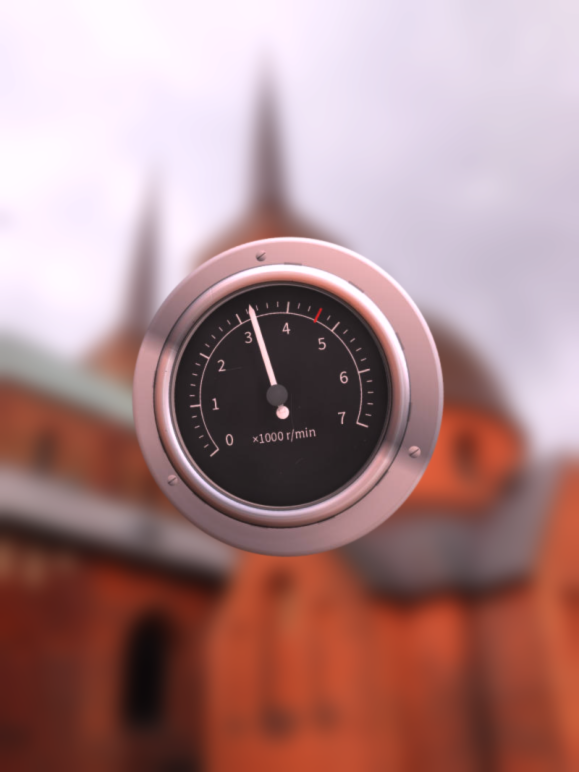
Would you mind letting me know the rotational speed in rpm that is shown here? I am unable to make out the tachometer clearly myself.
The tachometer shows 3300 rpm
